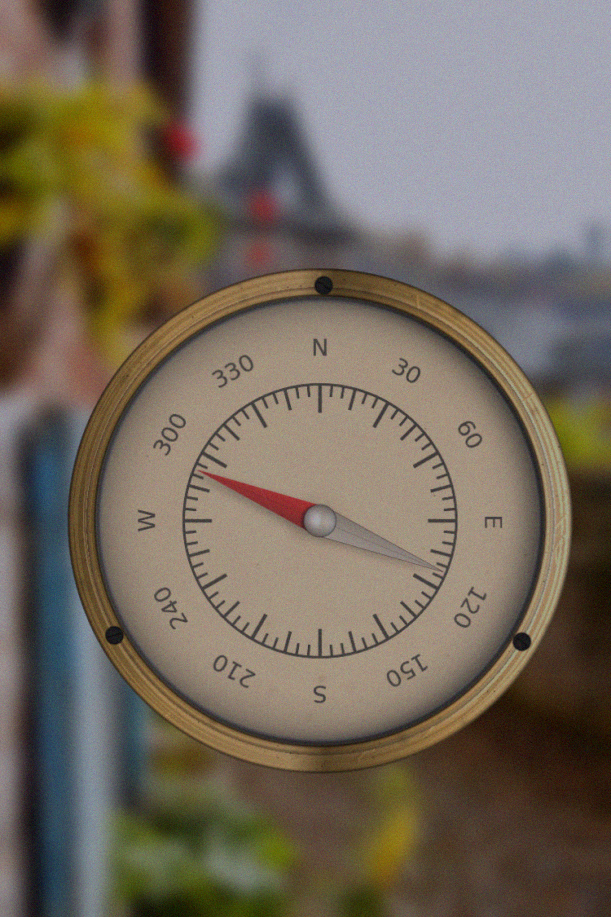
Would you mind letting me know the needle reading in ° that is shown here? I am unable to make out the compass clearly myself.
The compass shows 292.5 °
